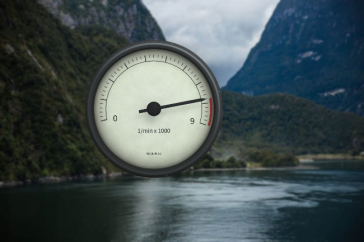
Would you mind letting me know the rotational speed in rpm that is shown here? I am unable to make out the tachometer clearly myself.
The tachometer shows 7800 rpm
